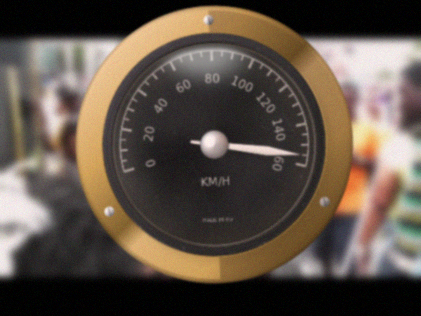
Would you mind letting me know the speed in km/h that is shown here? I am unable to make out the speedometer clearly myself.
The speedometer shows 155 km/h
